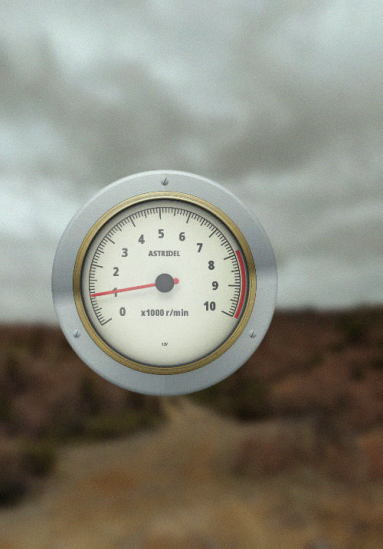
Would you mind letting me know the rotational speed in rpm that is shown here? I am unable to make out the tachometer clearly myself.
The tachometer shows 1000 rpm
